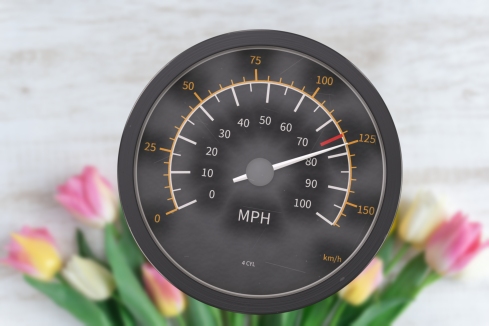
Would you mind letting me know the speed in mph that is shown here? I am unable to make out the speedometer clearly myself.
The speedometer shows 77.5 mph
